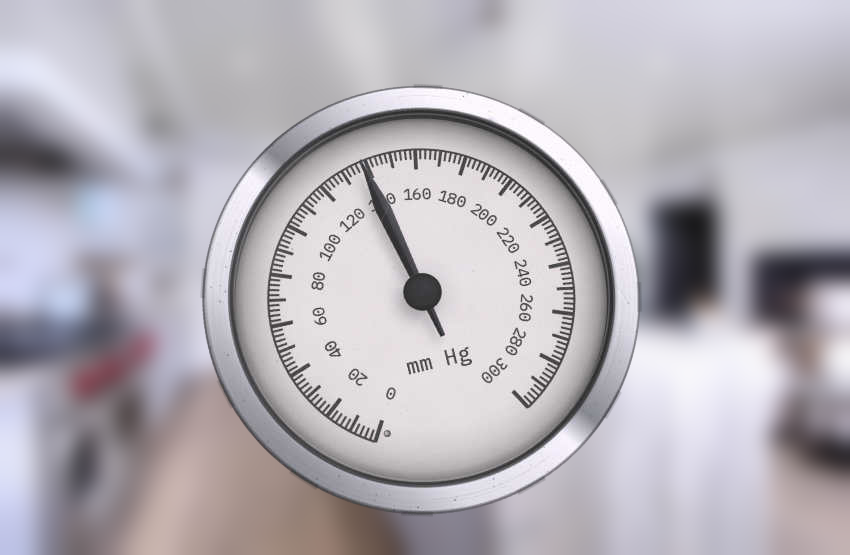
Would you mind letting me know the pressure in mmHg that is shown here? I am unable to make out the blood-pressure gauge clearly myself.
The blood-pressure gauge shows 138 mmHg
